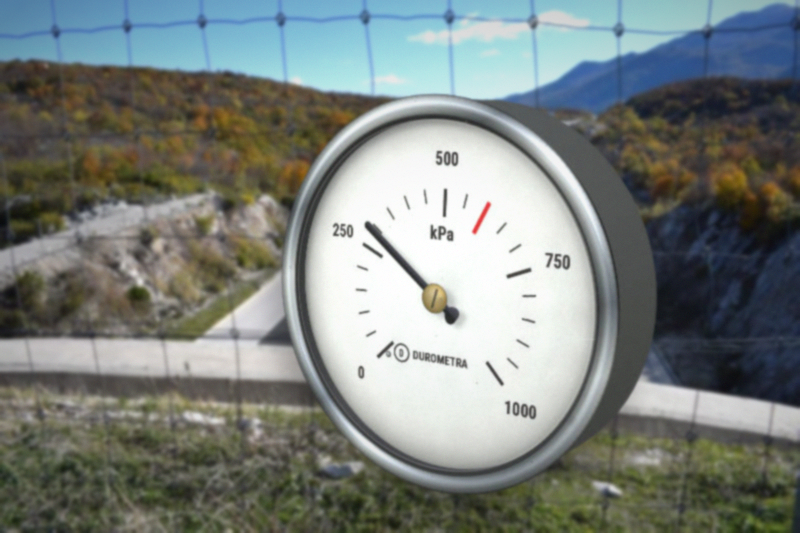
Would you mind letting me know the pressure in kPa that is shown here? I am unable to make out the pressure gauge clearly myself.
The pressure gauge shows 300 kPa
